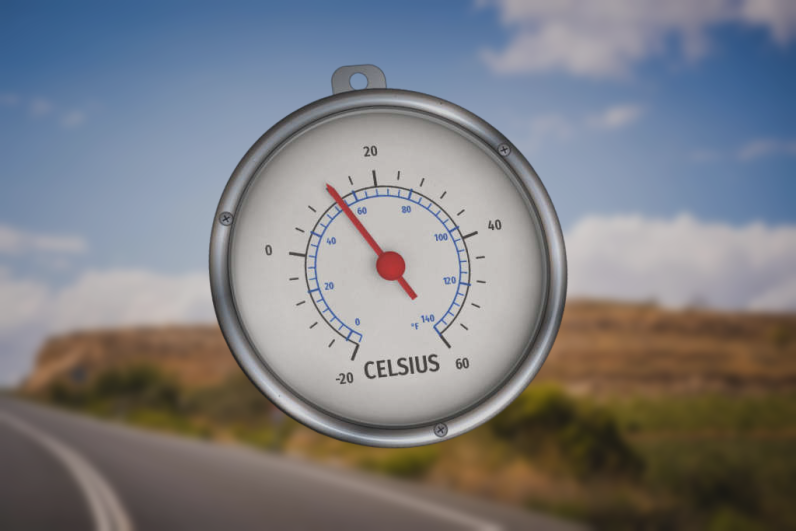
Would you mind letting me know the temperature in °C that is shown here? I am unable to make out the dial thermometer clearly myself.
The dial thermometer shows 12 °C
